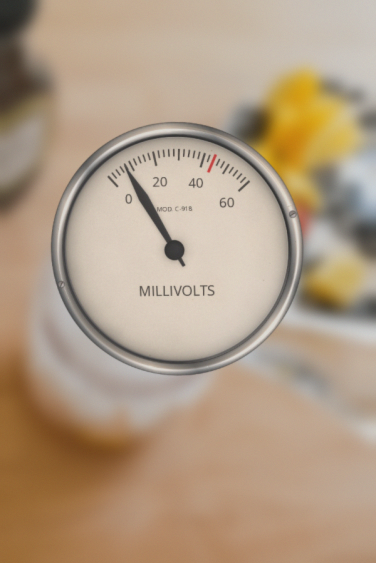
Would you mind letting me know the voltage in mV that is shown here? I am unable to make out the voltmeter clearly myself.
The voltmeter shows 8 mV
